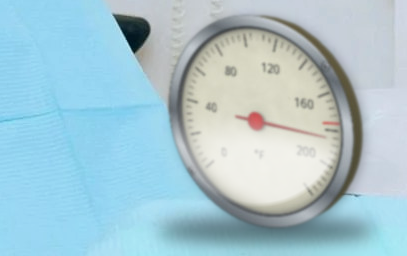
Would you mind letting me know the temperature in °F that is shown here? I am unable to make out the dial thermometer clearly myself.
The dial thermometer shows 184 °F
